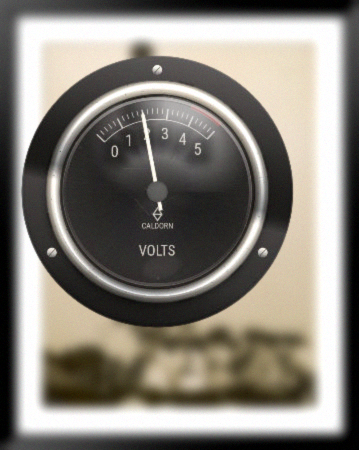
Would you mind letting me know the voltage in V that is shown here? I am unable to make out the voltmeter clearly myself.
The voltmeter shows 2 V
